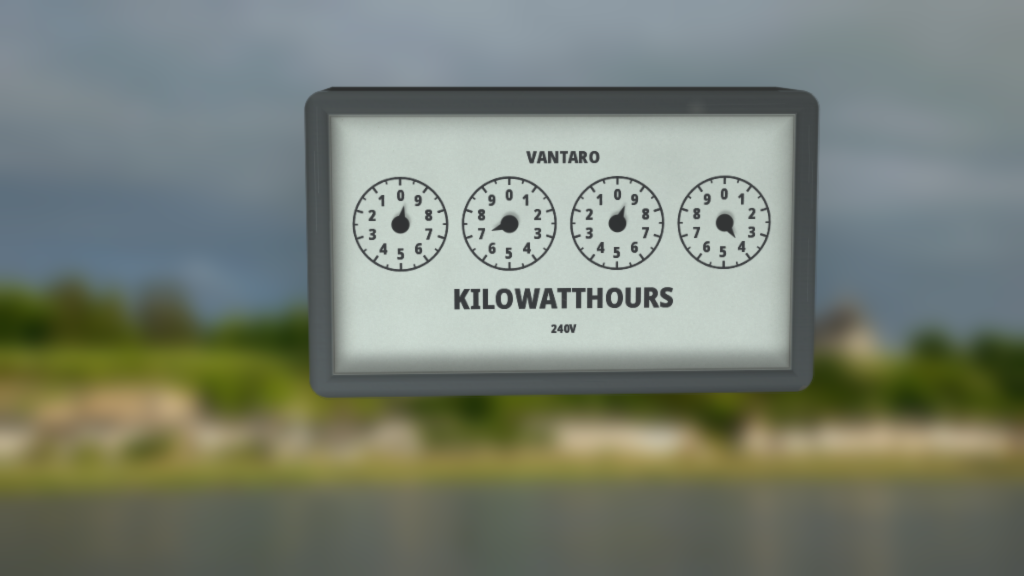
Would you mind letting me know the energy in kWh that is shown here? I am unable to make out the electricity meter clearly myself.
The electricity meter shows 9694 kWh
